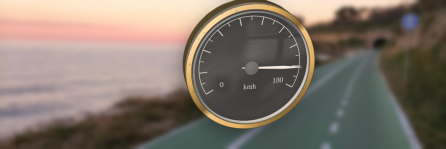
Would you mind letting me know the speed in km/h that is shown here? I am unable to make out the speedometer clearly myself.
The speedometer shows 160 km/h
